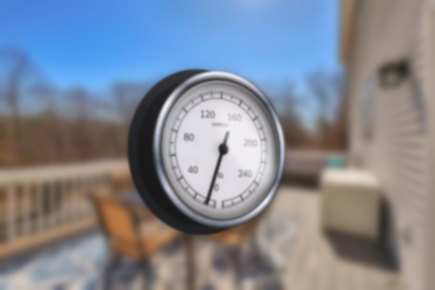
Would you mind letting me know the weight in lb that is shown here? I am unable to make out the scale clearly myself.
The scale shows 10 lb
